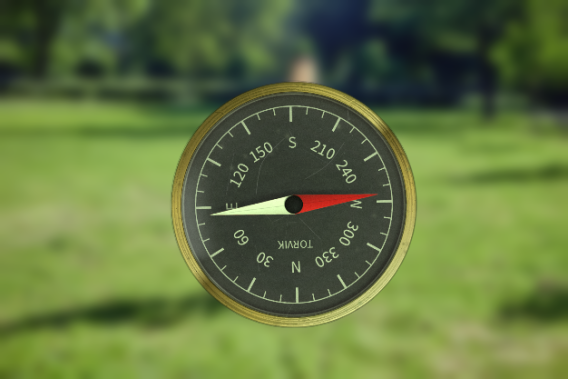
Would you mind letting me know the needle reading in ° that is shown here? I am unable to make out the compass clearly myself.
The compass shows 265 °
